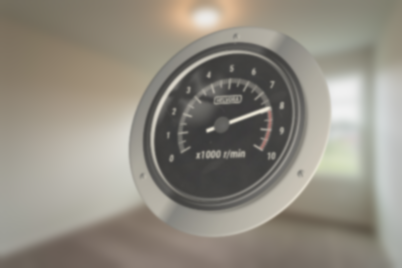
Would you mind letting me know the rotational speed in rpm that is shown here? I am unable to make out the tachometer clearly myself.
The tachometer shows 8000 rpm
